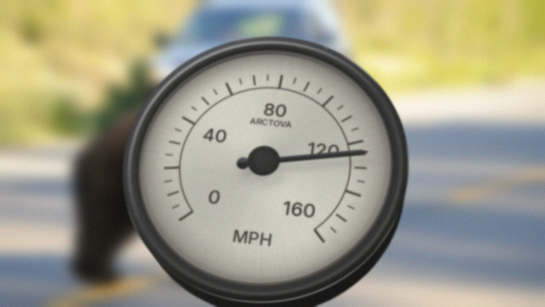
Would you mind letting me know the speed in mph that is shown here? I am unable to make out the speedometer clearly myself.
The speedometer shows 125 mph
